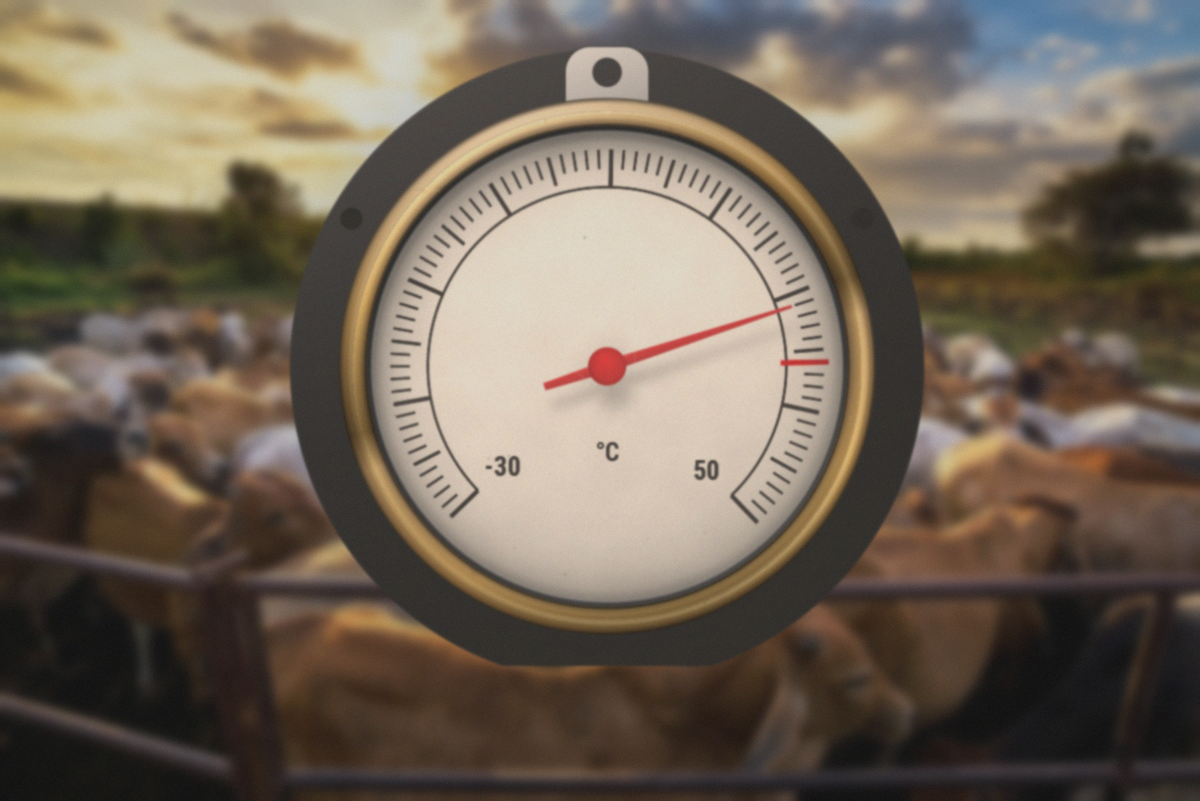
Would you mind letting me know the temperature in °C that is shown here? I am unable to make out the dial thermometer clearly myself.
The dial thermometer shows 31 °C
